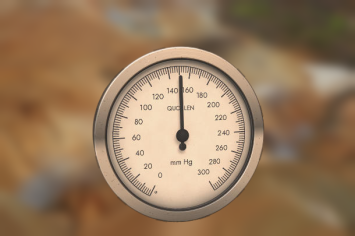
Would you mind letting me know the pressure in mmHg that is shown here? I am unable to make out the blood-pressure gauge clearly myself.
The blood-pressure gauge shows 150 mmHg
